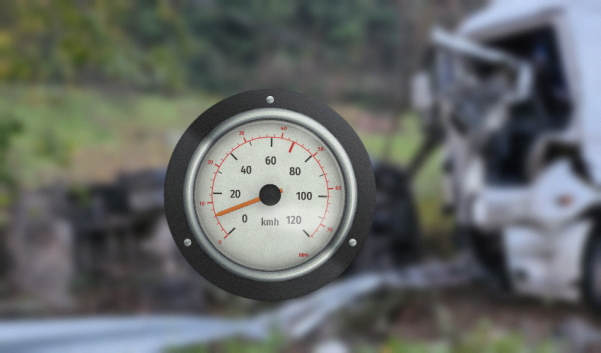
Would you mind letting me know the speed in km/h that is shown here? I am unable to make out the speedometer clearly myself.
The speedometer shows 10 km/h
